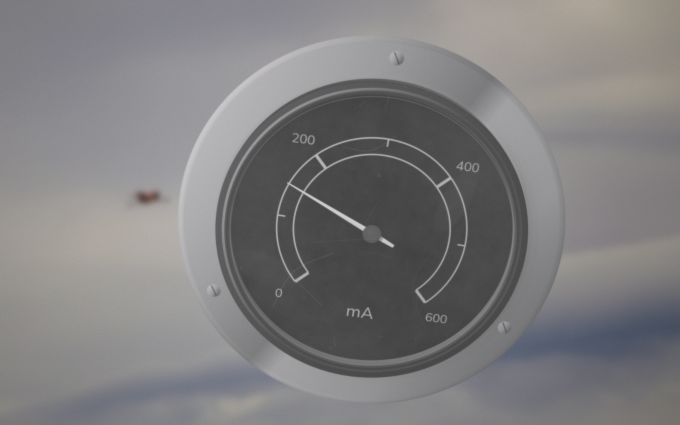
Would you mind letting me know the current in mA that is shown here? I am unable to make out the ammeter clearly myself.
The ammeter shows 150 mA
